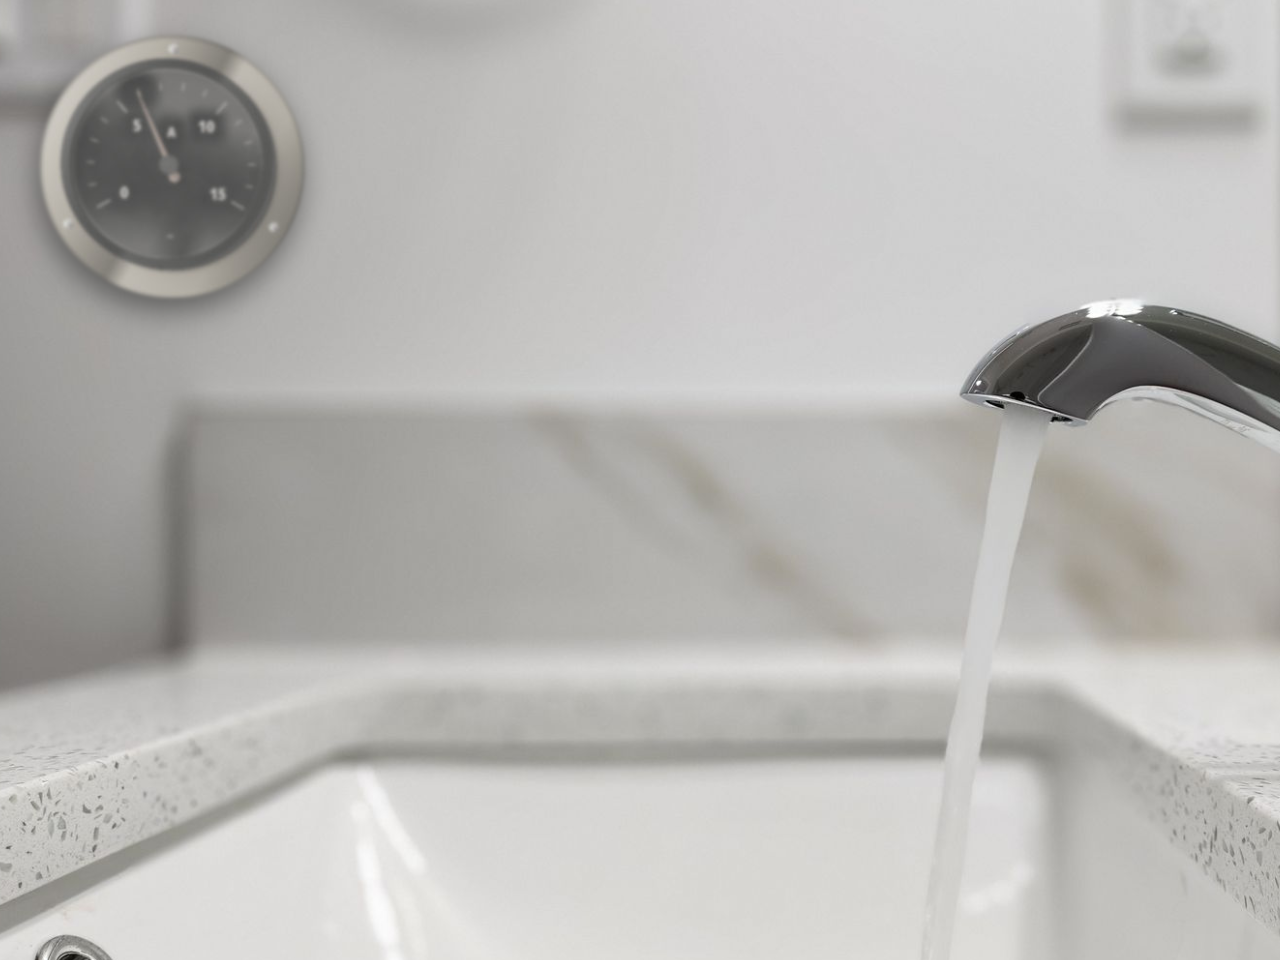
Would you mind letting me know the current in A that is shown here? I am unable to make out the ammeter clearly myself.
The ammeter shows 6 A
